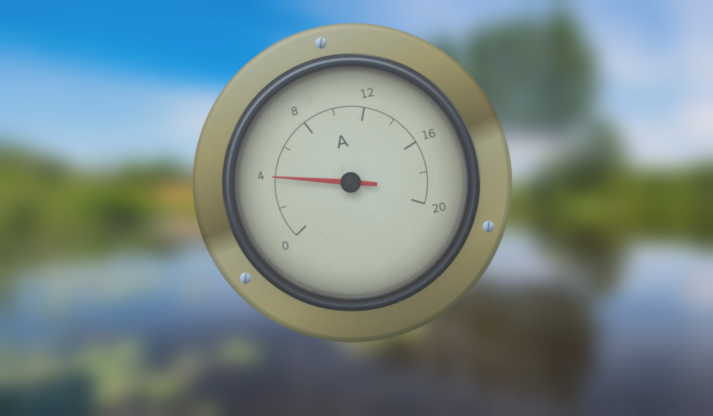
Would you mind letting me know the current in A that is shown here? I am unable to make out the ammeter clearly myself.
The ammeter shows 4 A
